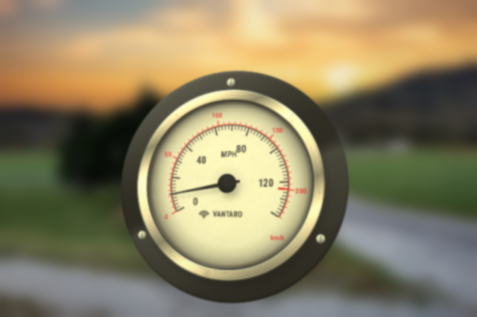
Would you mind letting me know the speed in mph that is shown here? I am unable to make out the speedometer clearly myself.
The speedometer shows 10 mph
